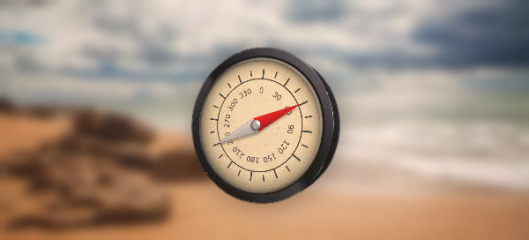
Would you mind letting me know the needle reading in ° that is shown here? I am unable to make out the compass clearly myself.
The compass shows 60 °
